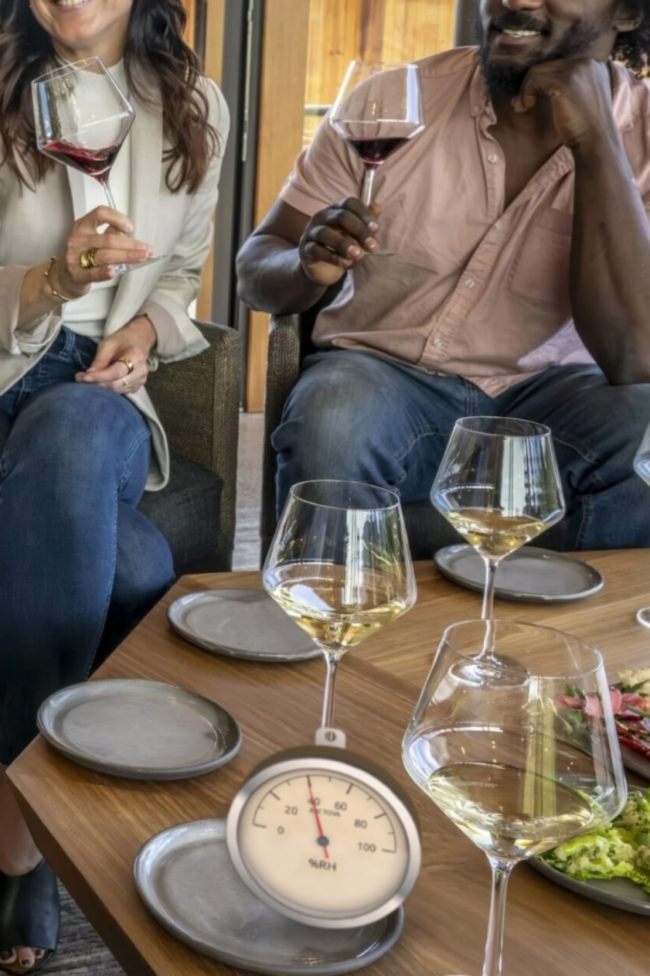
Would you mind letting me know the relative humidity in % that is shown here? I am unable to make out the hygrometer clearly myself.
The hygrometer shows 40 %
